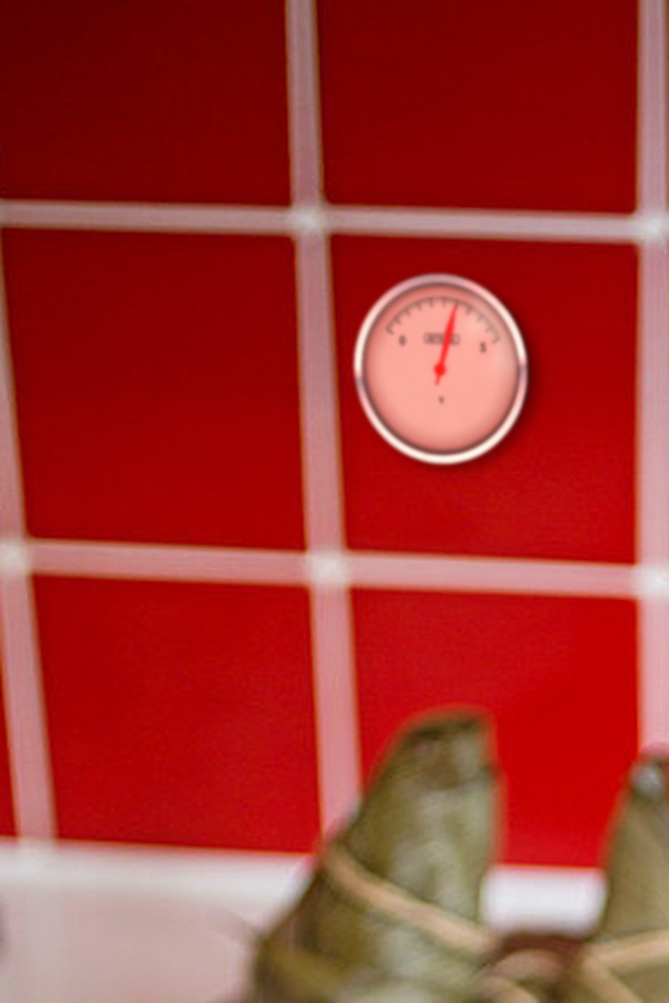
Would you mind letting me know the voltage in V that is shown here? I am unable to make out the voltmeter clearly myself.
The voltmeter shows 3 V
